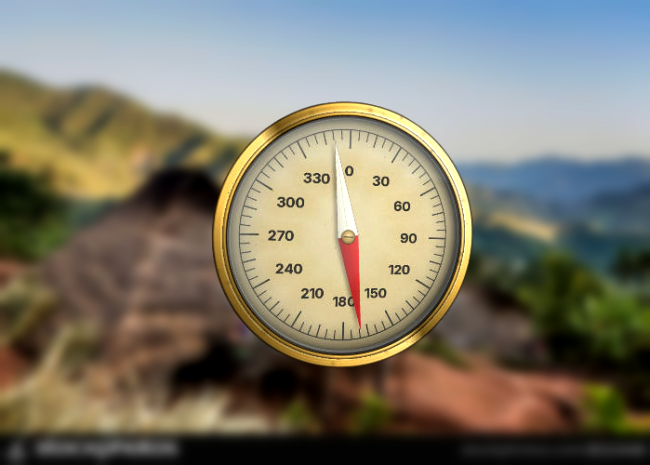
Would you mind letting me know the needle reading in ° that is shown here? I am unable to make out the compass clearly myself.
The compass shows 170 °
